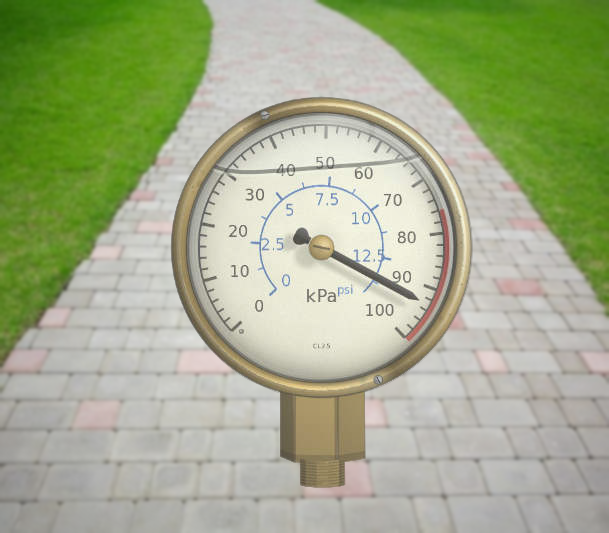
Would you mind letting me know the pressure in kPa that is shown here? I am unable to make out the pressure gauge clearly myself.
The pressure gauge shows 93 kPa
